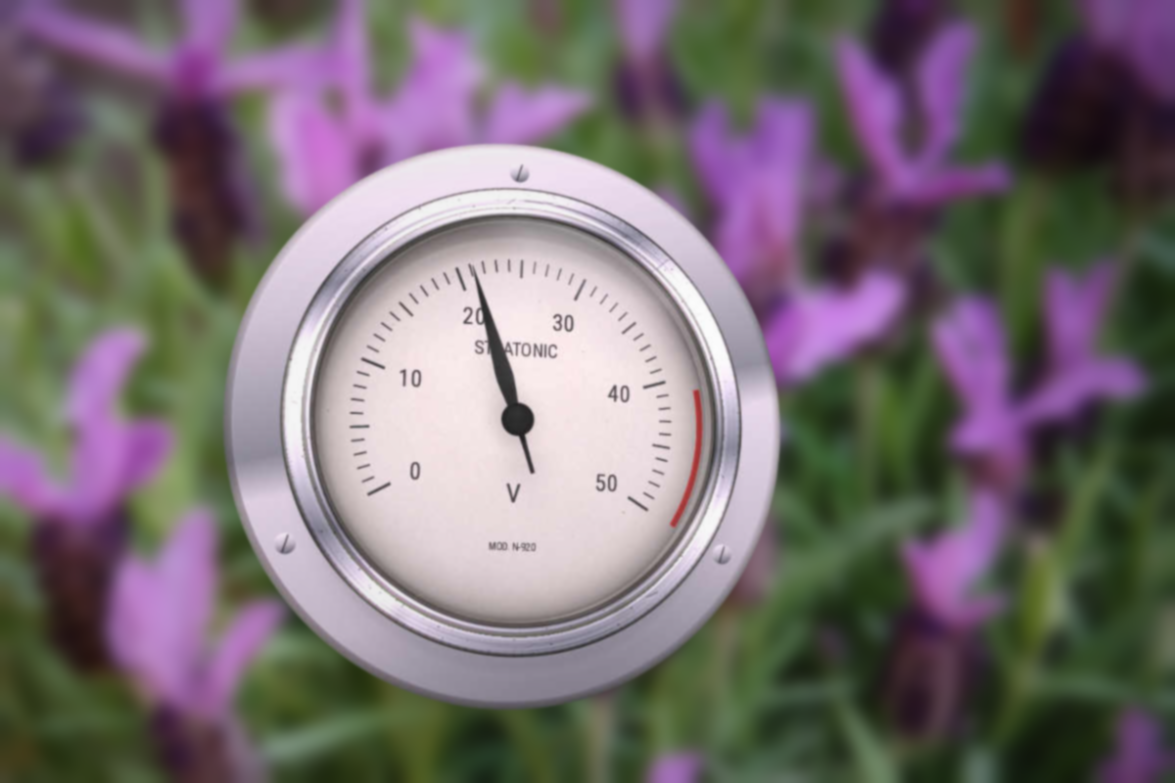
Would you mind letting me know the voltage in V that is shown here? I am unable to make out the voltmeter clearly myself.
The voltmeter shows 21 V
